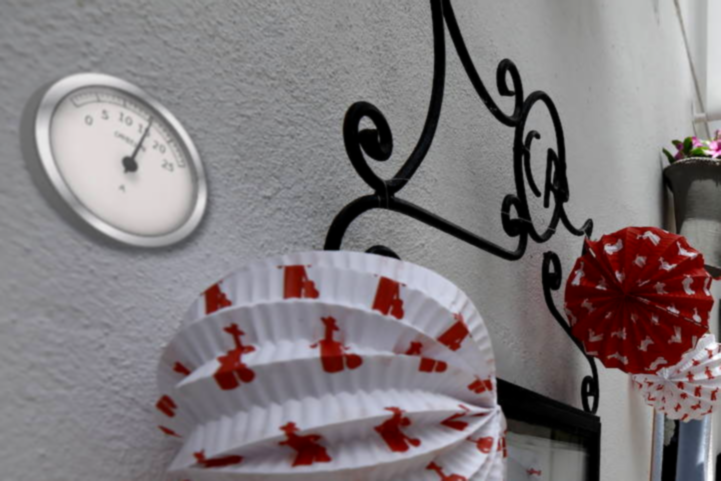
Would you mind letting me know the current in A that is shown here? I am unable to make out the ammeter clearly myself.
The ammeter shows 15 A
